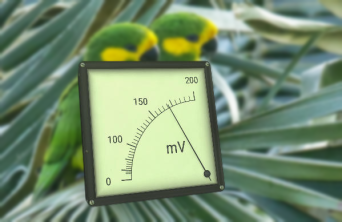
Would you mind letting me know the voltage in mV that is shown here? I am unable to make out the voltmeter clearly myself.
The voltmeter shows 170 mV
